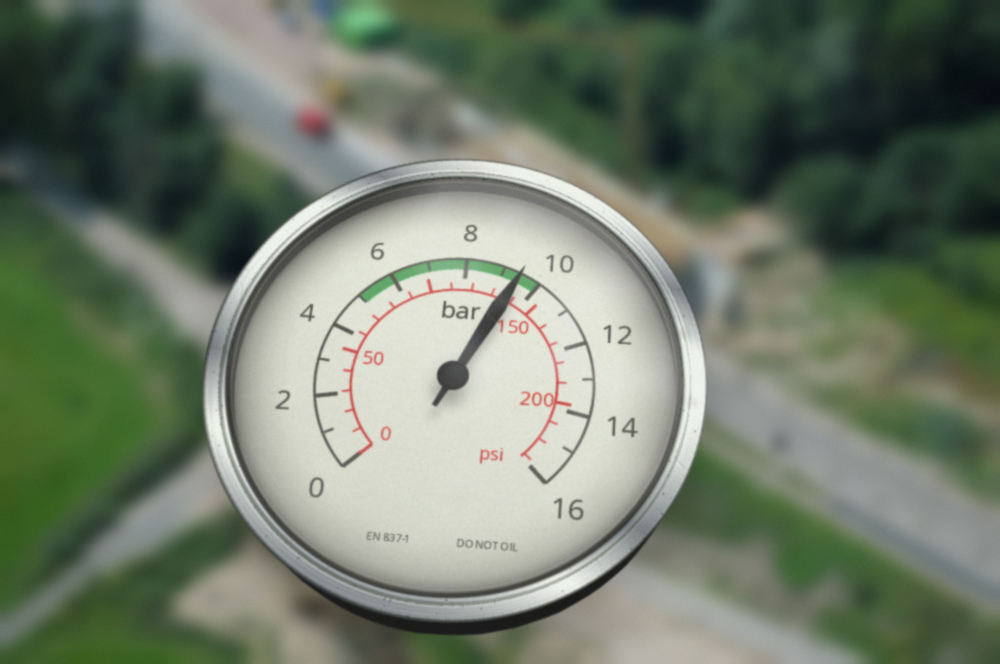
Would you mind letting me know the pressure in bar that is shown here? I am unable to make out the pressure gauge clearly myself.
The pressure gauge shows 9.5 bar
